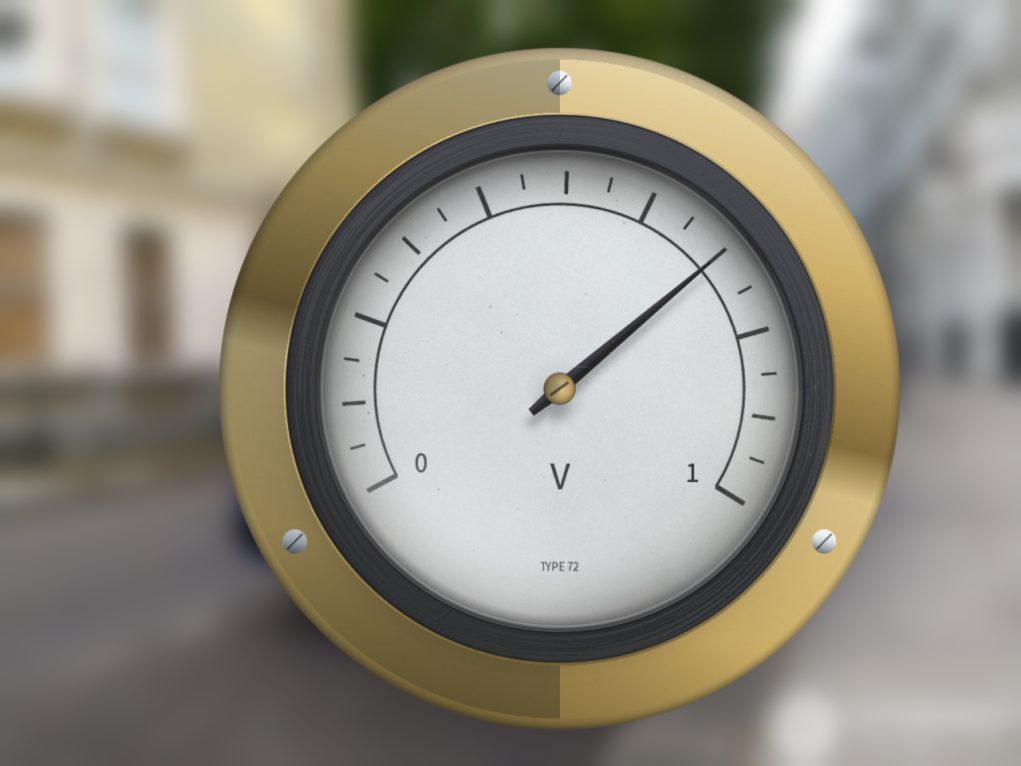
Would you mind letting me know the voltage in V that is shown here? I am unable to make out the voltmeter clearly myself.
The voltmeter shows 0.7 V
